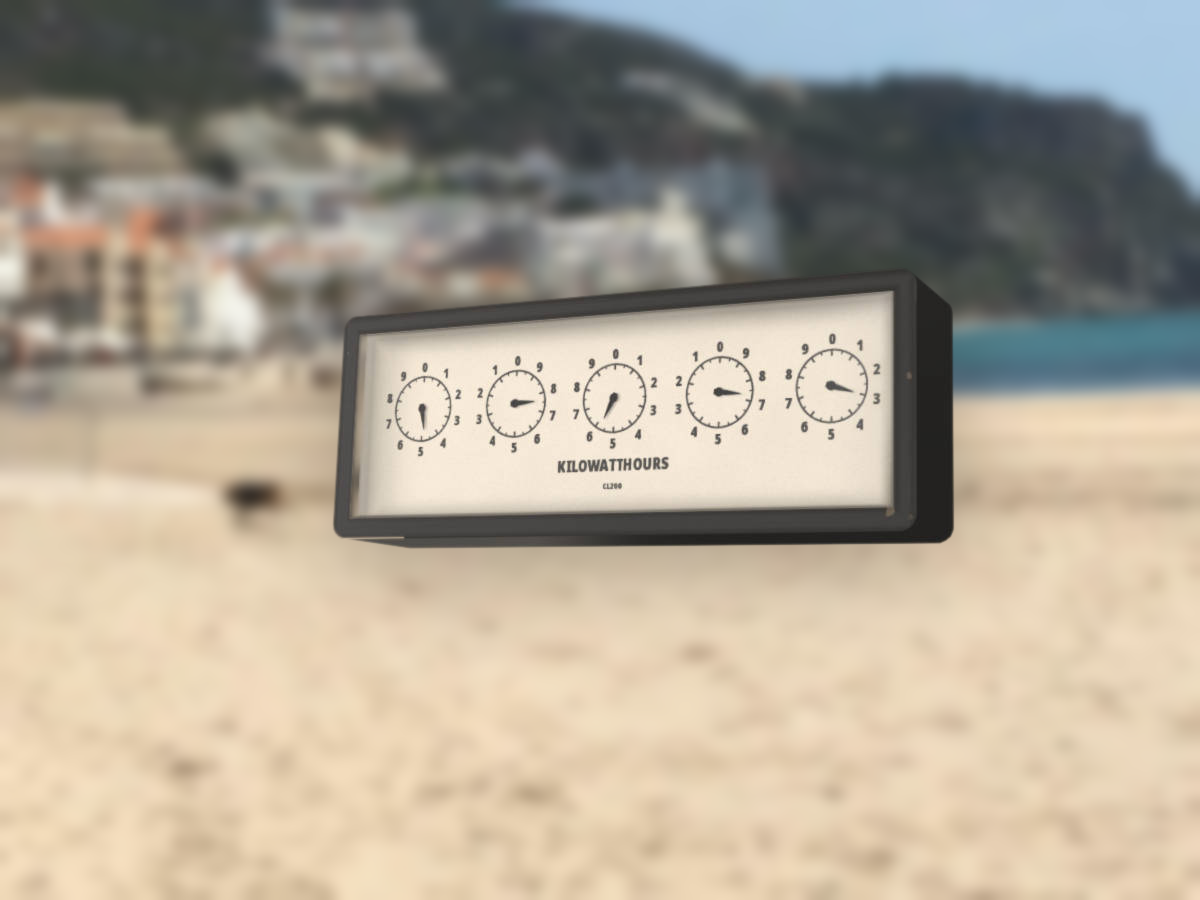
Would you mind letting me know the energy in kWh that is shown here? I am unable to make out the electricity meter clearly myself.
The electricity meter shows 47573 kWh
